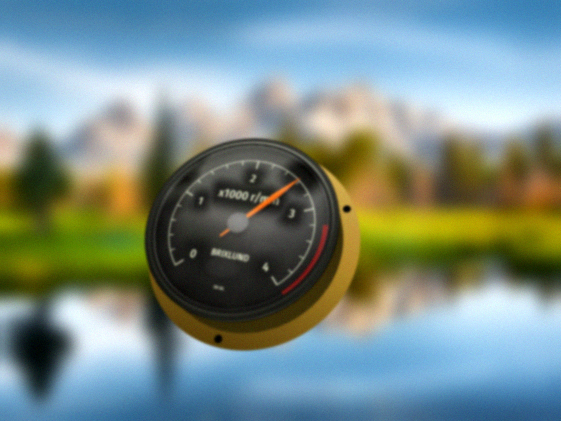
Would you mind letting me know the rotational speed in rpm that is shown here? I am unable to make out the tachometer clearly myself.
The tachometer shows 2600 rpm
